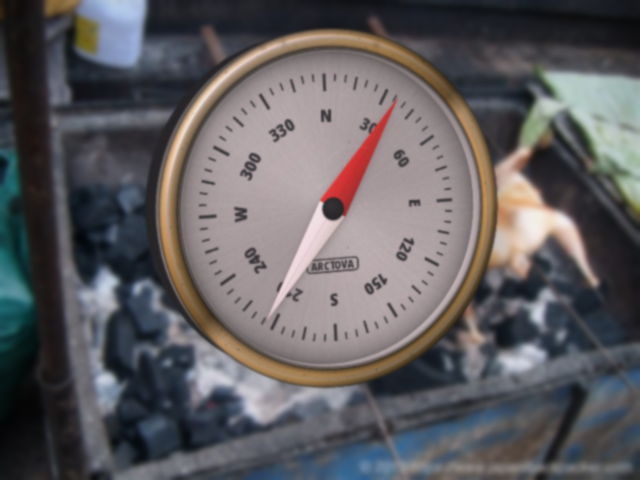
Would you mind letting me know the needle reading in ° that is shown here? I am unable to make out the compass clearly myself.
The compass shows 35 °
